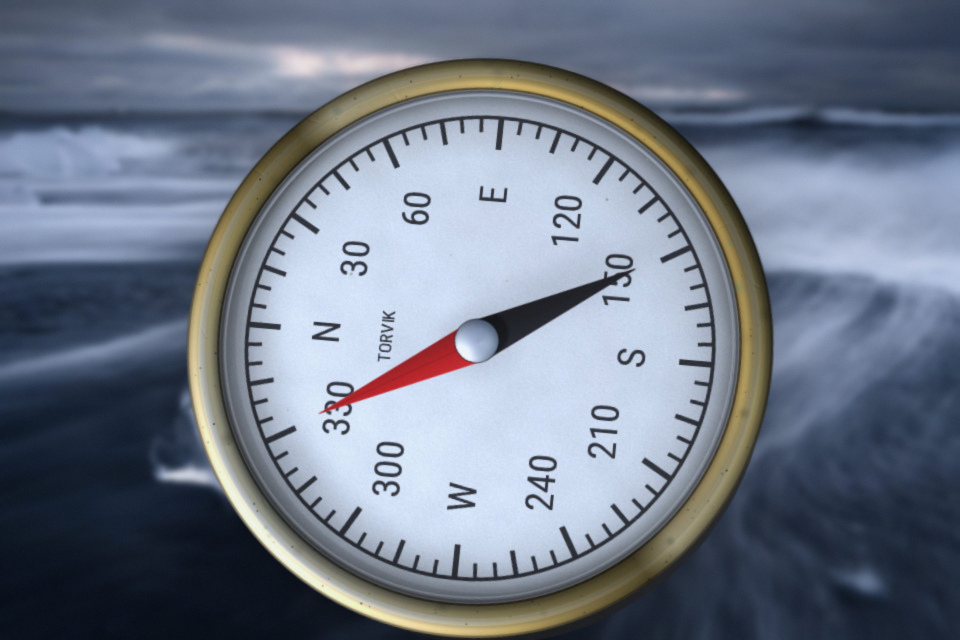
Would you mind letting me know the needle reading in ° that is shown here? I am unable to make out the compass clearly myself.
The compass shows 330 °
